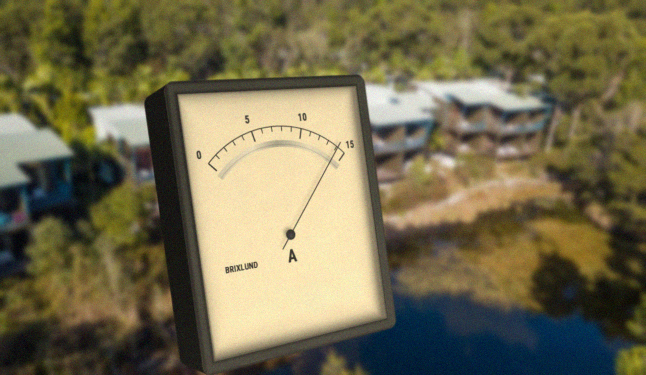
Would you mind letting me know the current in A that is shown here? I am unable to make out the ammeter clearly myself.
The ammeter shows 14 A
